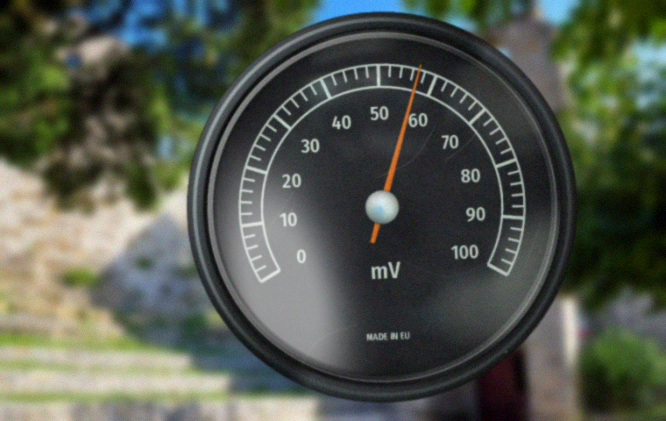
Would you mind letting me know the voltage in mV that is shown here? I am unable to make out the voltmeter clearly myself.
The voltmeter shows 57 mV
